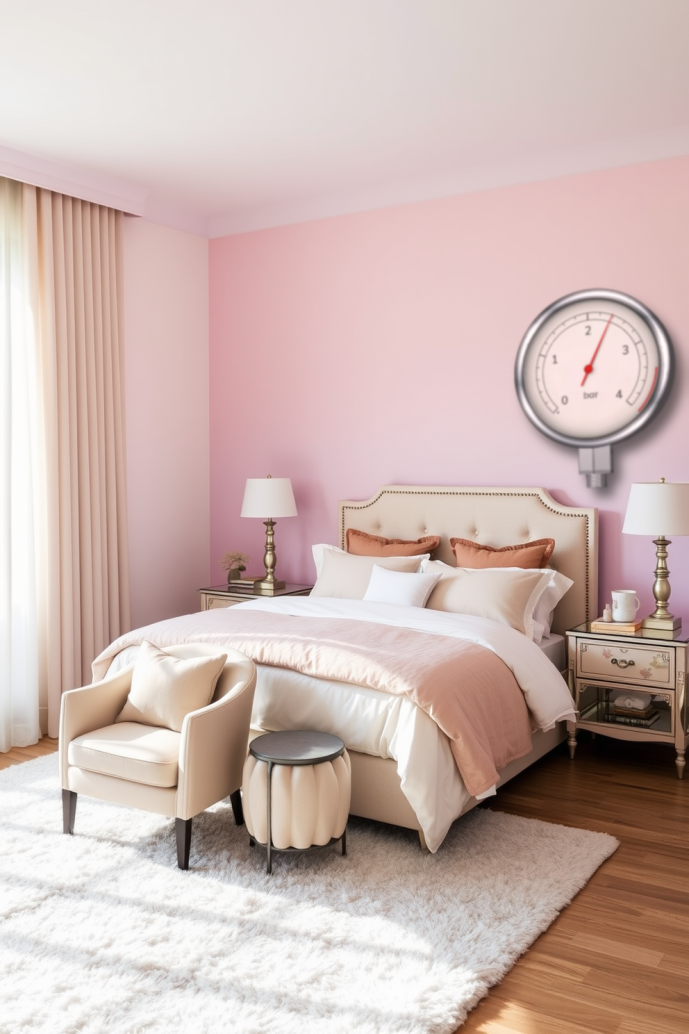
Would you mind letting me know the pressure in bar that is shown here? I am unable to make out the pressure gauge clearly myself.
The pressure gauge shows 2.4 bar
